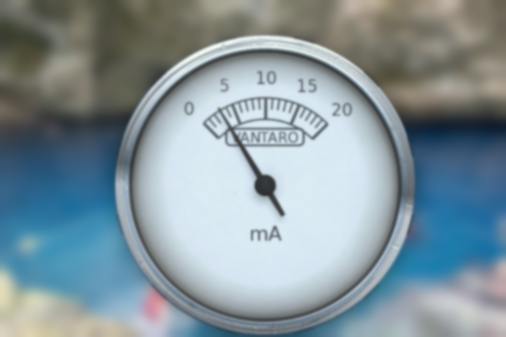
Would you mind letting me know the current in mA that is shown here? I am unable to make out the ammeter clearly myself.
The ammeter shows 3 mA
